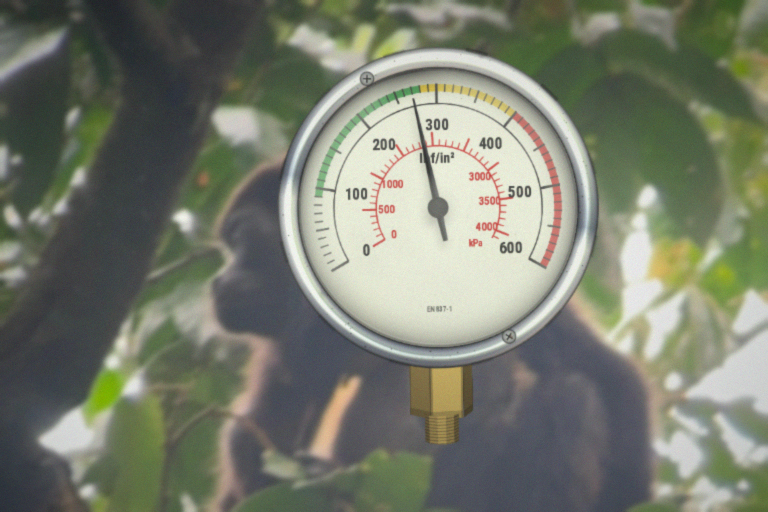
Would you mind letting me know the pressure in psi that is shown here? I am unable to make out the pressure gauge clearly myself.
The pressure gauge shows 270 psi
